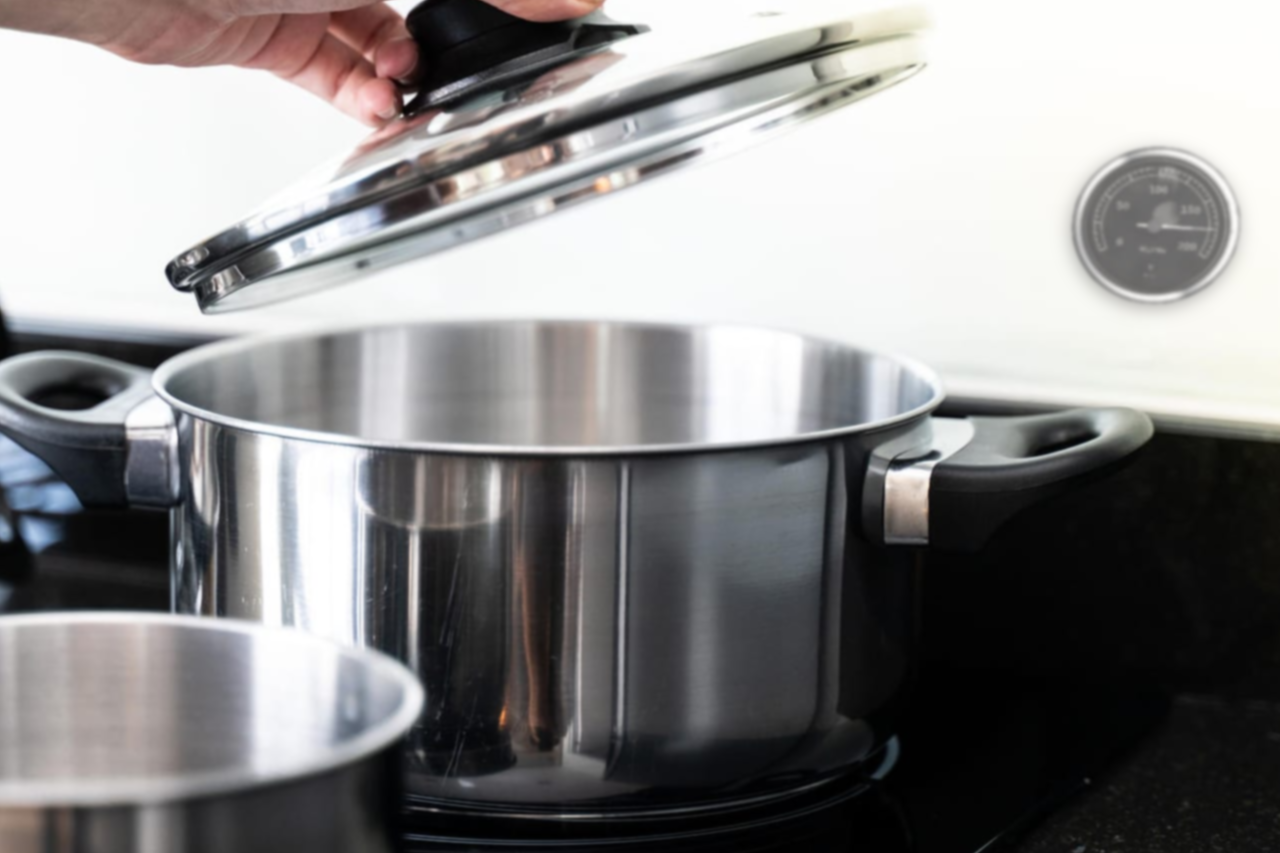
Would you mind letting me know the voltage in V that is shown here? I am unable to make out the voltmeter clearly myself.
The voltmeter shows 175 V
